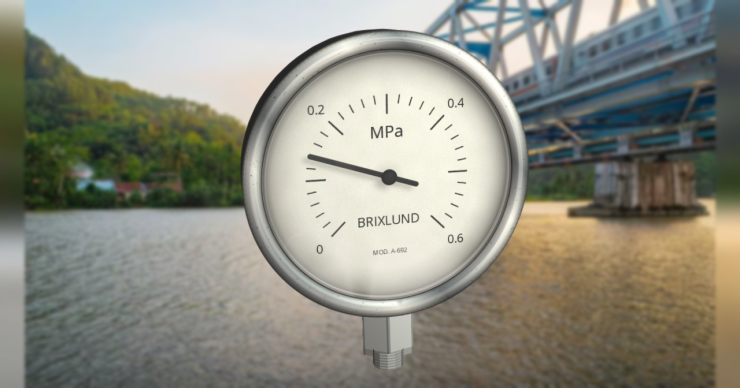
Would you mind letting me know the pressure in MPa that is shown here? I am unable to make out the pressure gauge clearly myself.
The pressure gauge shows 0.14 MPa
